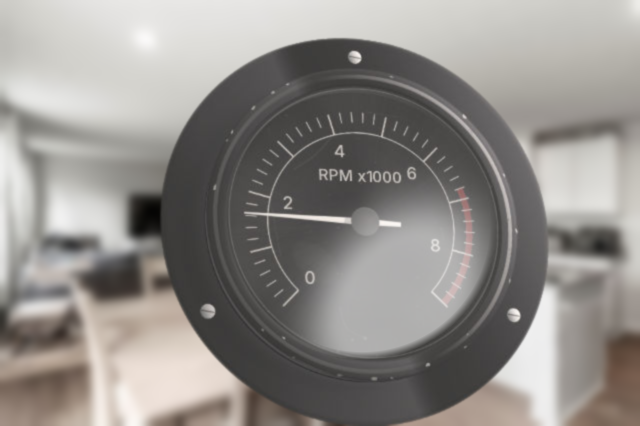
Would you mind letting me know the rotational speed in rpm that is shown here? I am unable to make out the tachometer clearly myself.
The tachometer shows 1600 rpm
